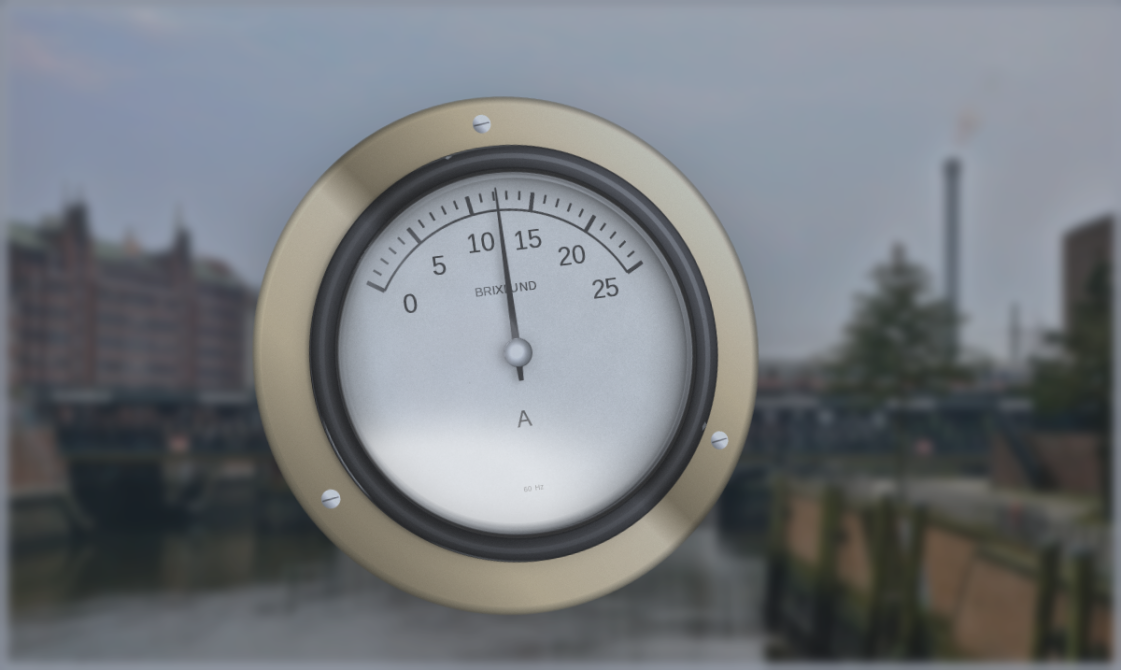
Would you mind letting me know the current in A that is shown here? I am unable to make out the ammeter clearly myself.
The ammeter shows 12 A
